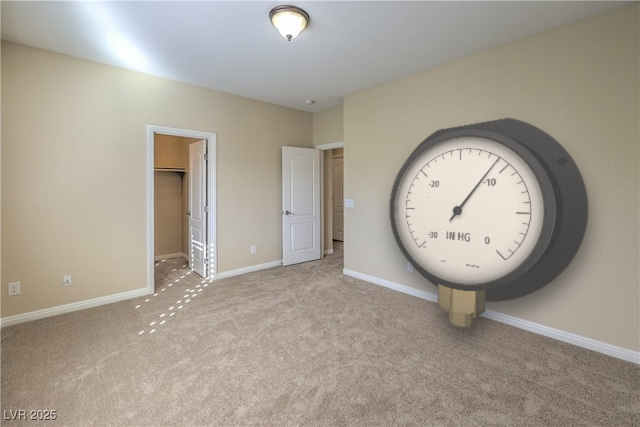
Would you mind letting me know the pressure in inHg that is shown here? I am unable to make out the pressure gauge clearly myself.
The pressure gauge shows -11 inHg
